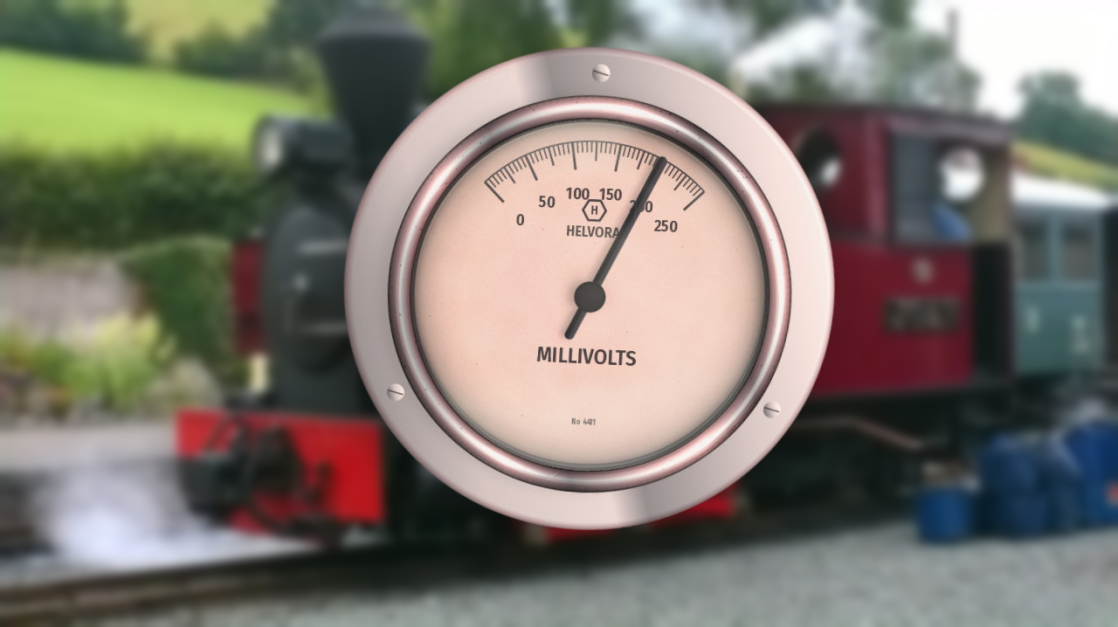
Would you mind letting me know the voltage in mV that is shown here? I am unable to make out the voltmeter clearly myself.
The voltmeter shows 195 mV
